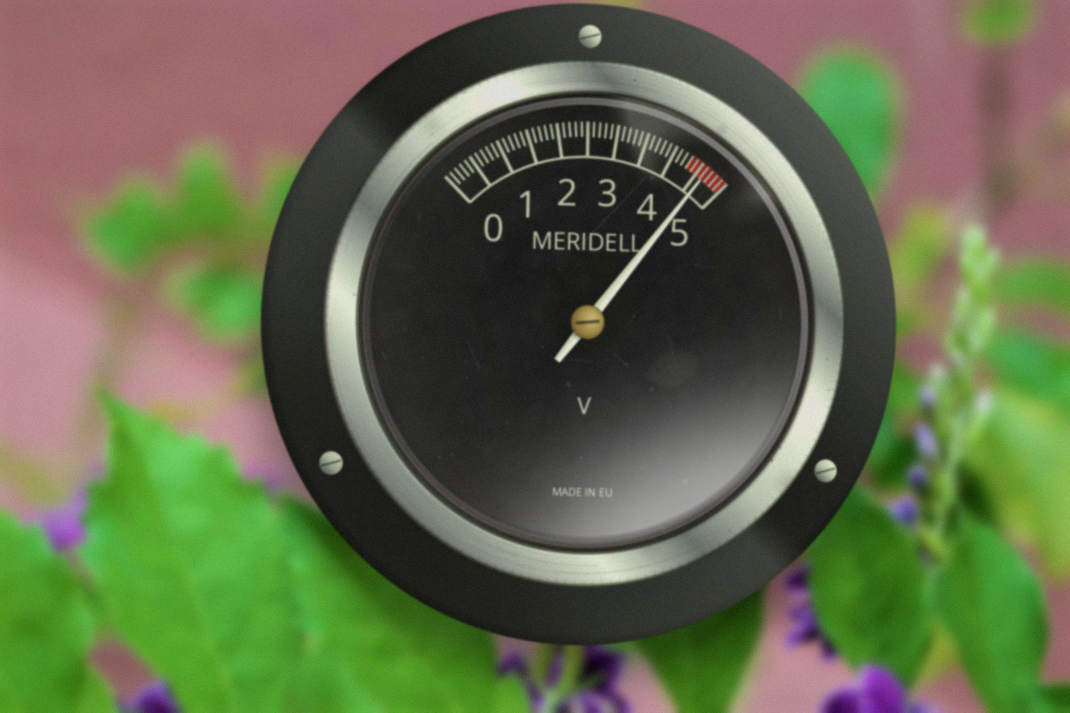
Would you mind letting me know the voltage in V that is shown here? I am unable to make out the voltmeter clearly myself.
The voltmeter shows 4.6 V
